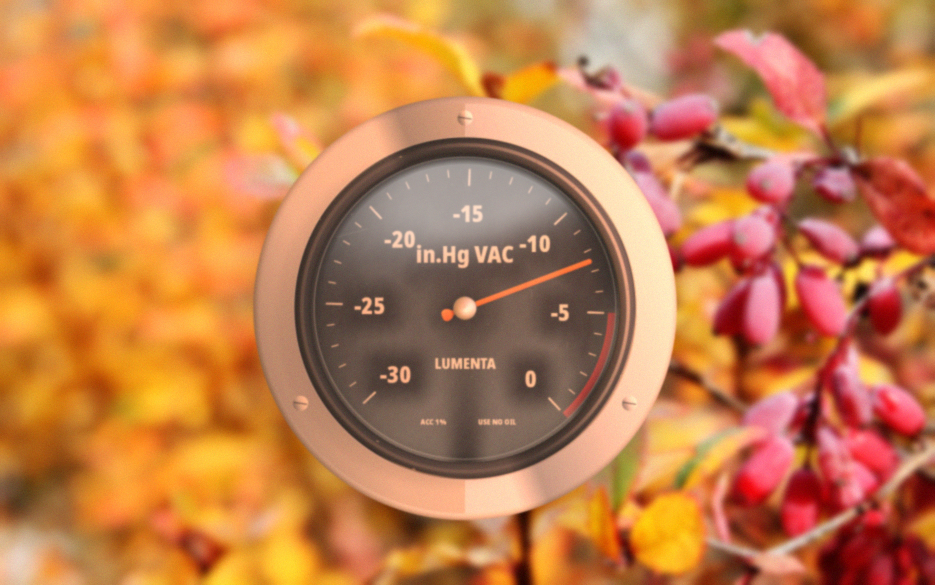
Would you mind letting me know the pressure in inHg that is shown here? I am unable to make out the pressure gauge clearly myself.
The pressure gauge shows -7.5 inHg
